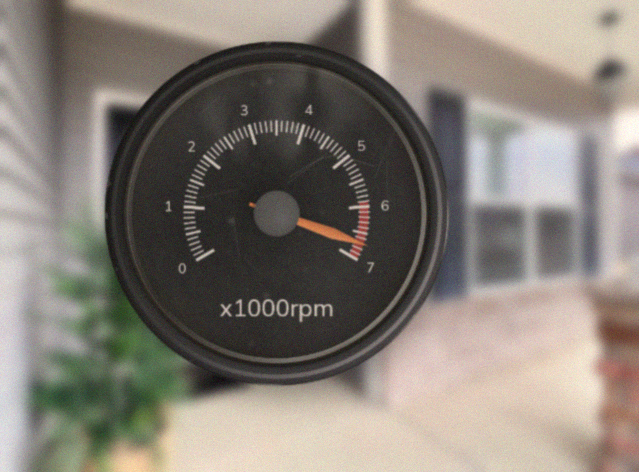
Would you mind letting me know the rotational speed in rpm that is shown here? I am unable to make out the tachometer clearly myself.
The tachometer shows 6700 rpm
